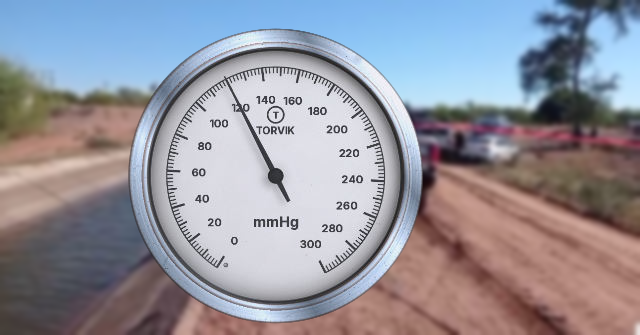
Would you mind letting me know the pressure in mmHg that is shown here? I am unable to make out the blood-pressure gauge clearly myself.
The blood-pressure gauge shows 120 mmHg
